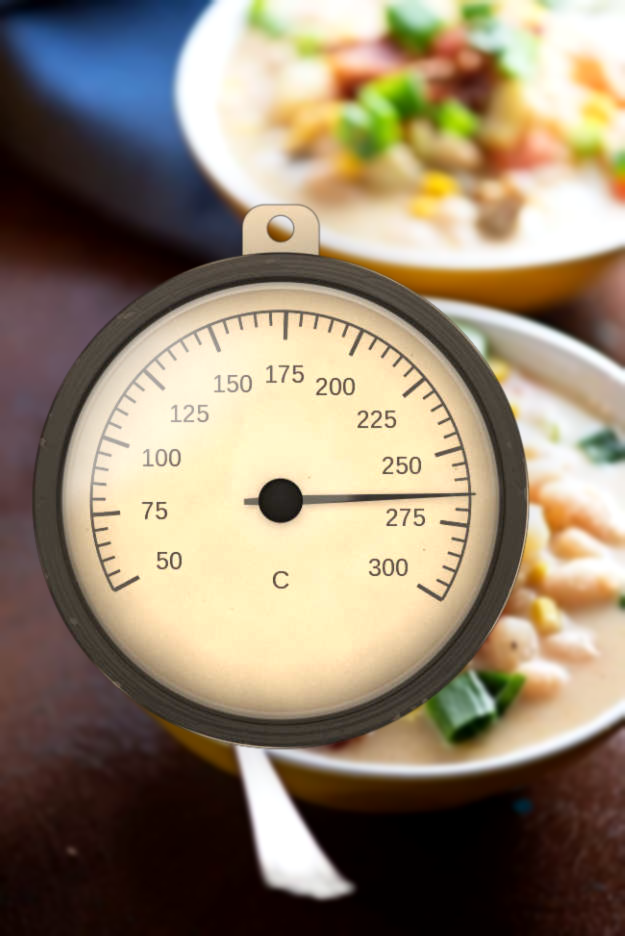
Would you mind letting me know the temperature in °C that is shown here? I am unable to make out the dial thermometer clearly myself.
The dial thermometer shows 265 °C
